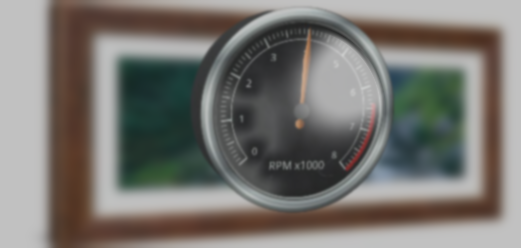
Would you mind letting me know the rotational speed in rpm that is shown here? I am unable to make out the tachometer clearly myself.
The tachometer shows 4000 rpm
